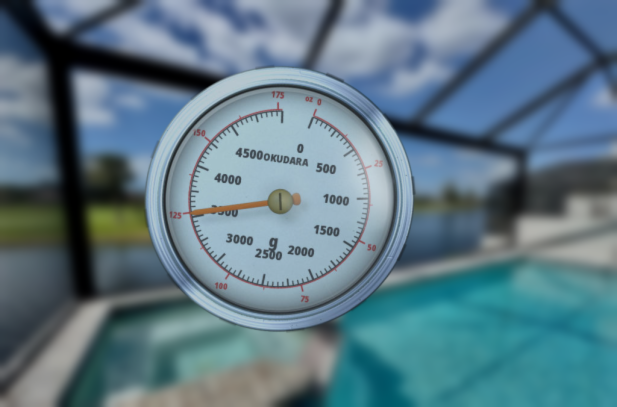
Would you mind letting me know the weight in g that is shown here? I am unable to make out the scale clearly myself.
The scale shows 3550 g
